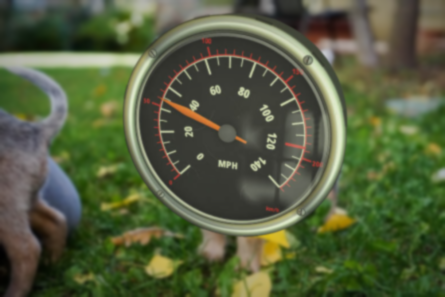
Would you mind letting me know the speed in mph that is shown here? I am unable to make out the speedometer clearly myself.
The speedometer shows 35 mph
